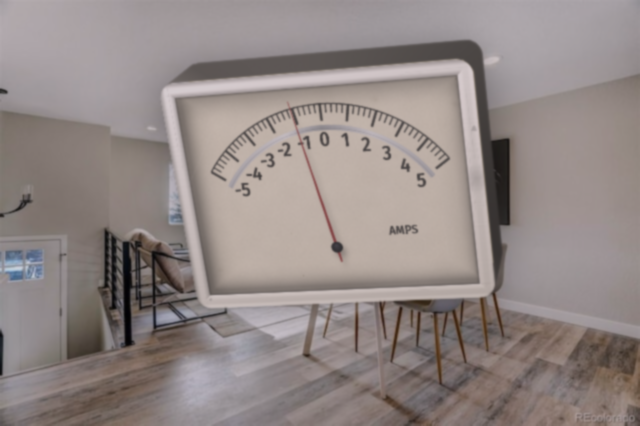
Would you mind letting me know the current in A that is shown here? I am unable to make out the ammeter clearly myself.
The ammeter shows -1 A
